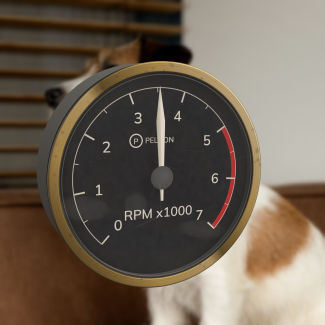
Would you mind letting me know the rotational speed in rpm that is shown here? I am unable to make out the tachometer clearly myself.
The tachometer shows 3500 rpm
